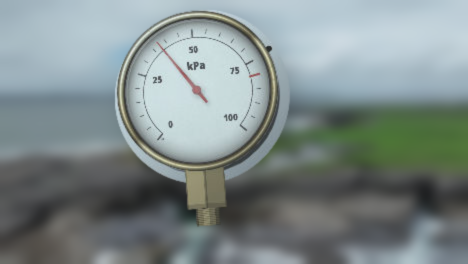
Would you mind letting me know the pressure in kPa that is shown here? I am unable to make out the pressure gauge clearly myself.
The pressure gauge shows 37.5 kPa
